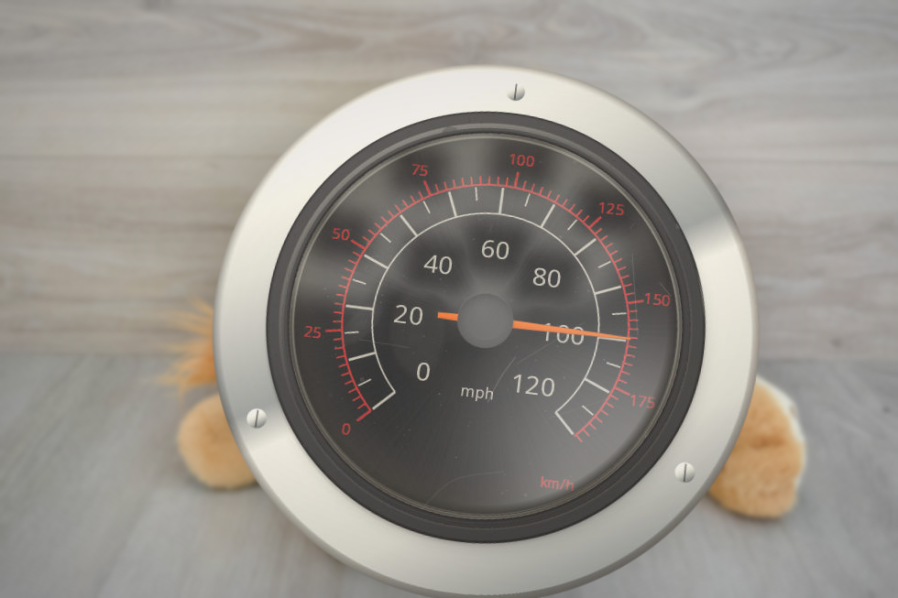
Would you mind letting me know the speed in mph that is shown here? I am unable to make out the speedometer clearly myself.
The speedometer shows 100 mph
